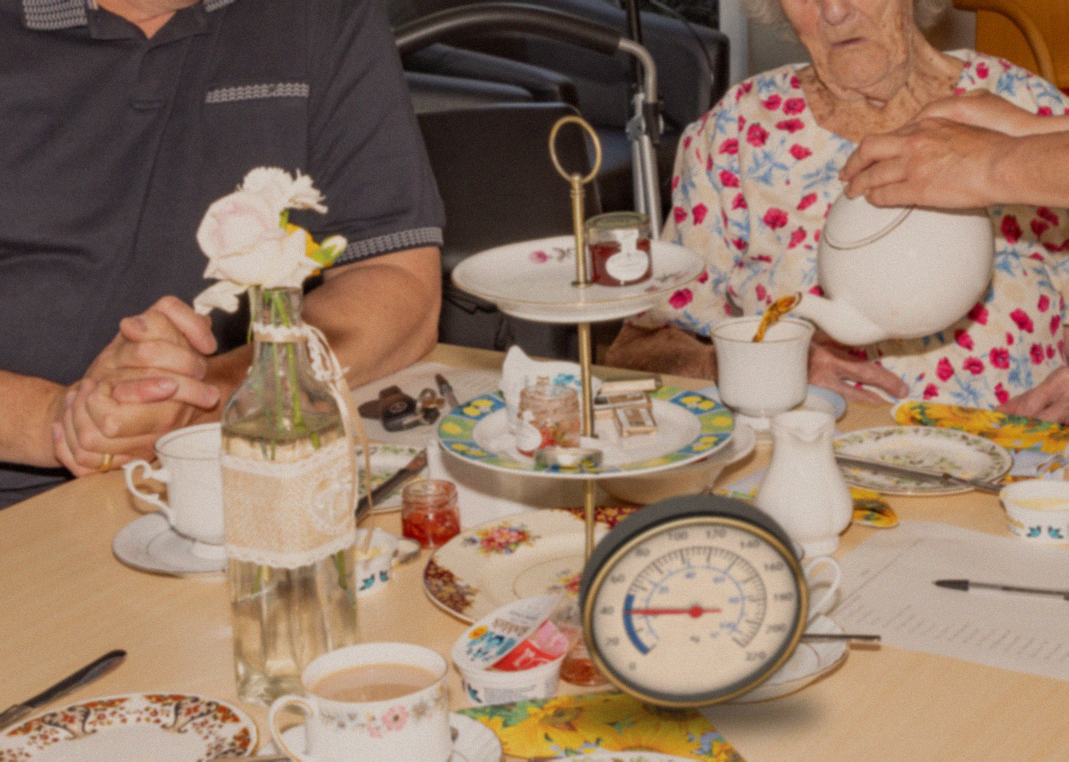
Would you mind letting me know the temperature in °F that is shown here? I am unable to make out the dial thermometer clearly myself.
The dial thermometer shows 40 °F
